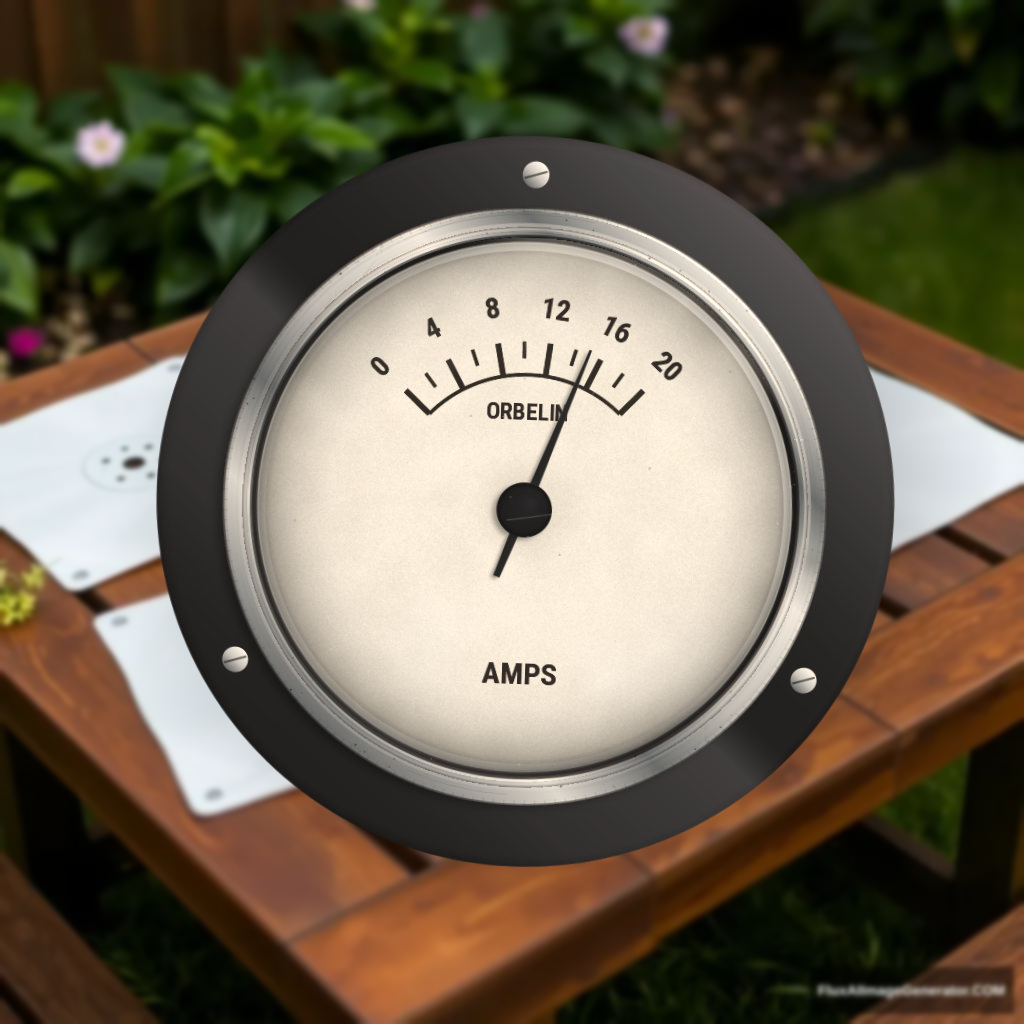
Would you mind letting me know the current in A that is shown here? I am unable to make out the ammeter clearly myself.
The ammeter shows 15 A
